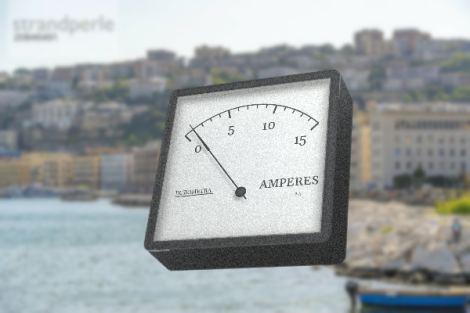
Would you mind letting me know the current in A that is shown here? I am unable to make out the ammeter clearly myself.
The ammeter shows 1 A
